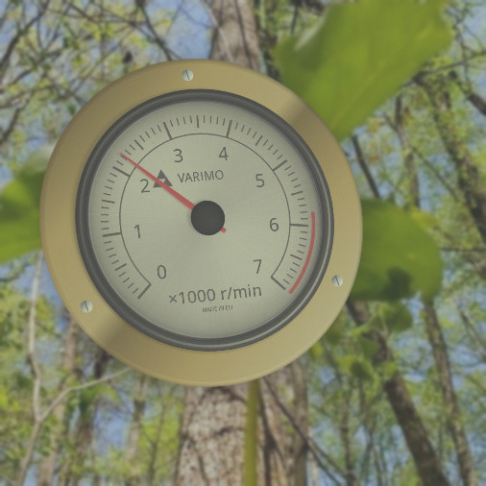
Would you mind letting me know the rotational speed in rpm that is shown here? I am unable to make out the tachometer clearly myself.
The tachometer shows 2200 rpm
